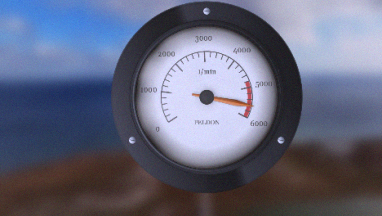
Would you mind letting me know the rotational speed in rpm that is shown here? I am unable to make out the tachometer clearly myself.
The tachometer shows 5600 rpm
